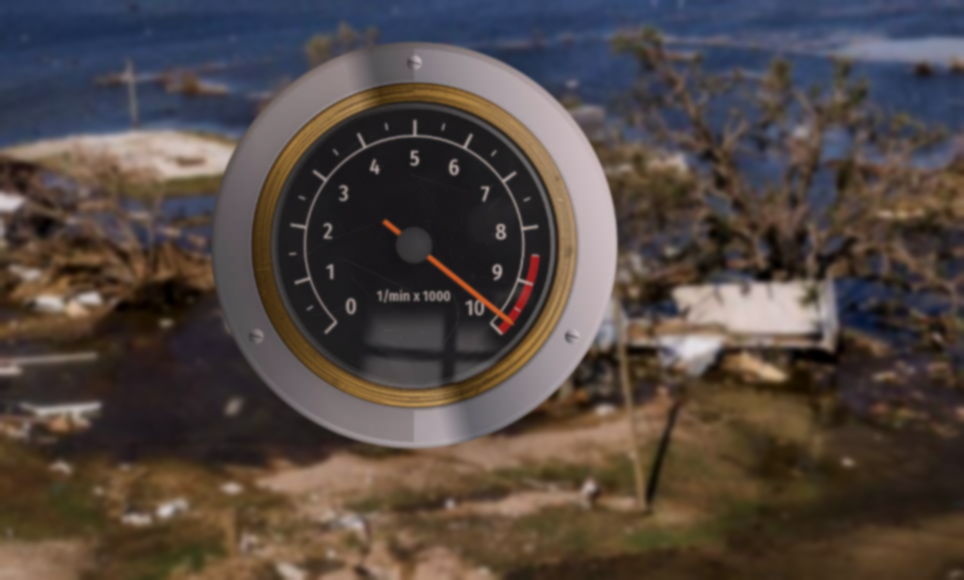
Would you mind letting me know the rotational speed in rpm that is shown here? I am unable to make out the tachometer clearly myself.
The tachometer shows 9750 rpm
